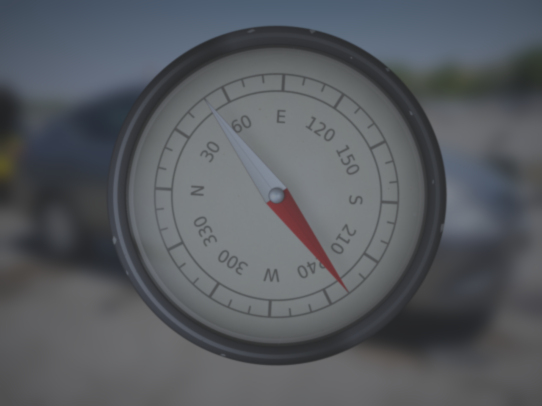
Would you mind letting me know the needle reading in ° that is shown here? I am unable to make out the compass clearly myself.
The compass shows 230 °
